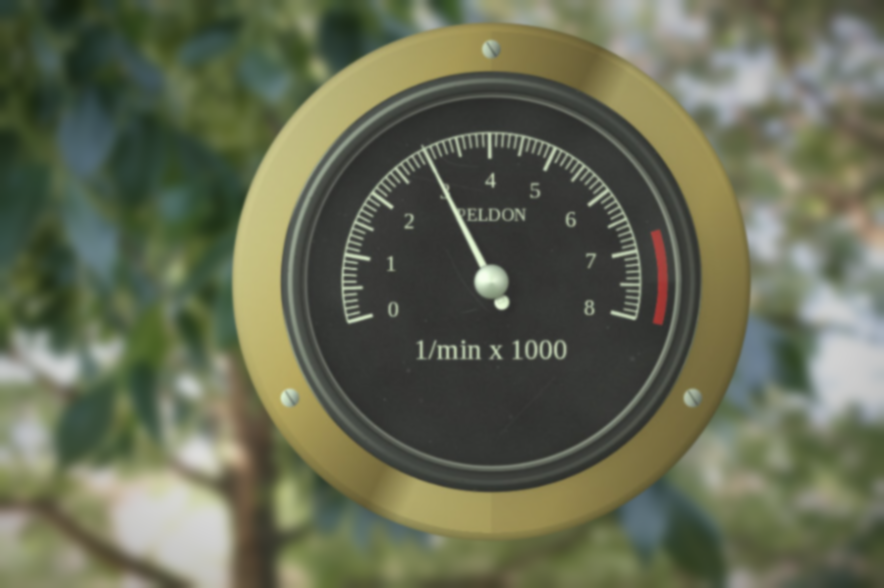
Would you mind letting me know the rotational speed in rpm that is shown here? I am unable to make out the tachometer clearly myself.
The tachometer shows 3000 rpm
